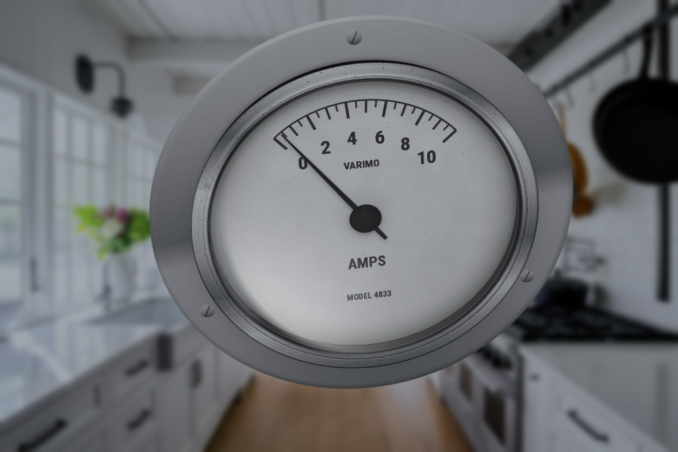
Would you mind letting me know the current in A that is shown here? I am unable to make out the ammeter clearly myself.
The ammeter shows 0.5 A
